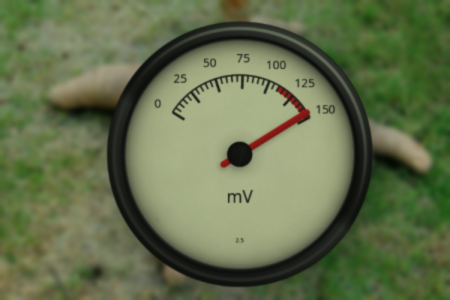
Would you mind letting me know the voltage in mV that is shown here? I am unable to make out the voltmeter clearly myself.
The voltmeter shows 145 mV
